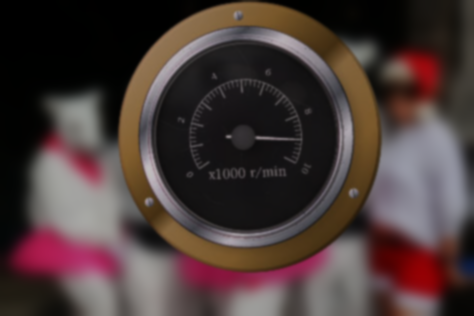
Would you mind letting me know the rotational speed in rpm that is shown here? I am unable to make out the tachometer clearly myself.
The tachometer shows 9000 rpm
